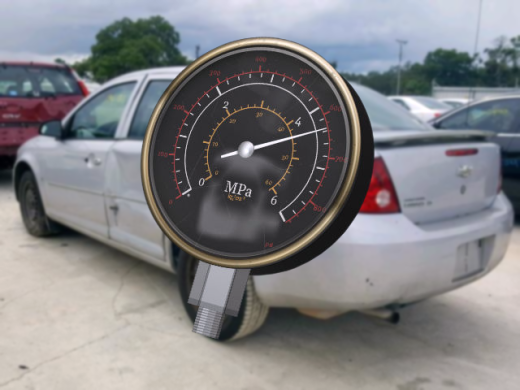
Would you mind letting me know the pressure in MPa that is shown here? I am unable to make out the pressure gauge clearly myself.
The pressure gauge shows 4.4 MPa
